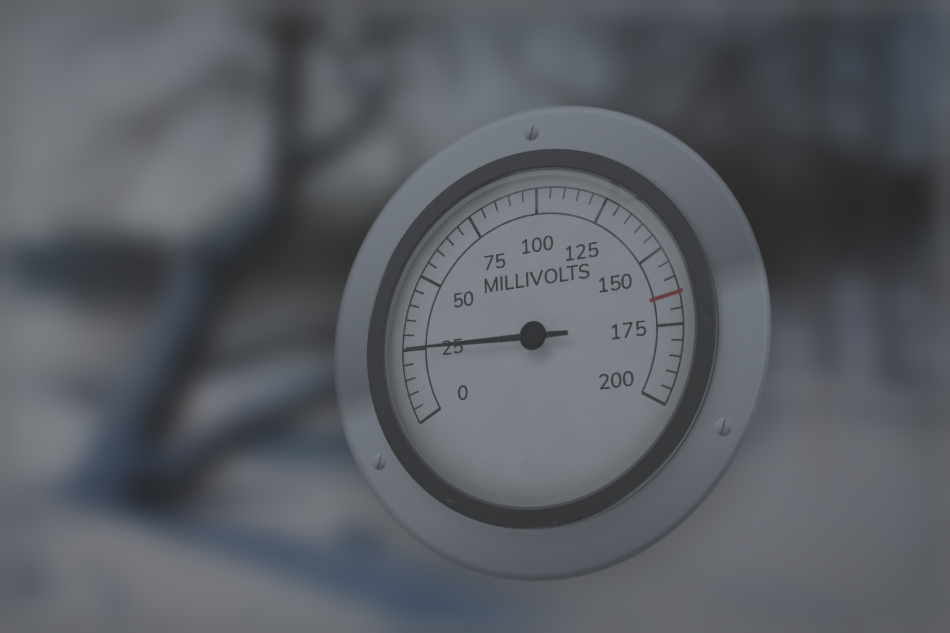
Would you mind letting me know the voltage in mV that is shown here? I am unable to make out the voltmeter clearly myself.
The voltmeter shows 25 mV
